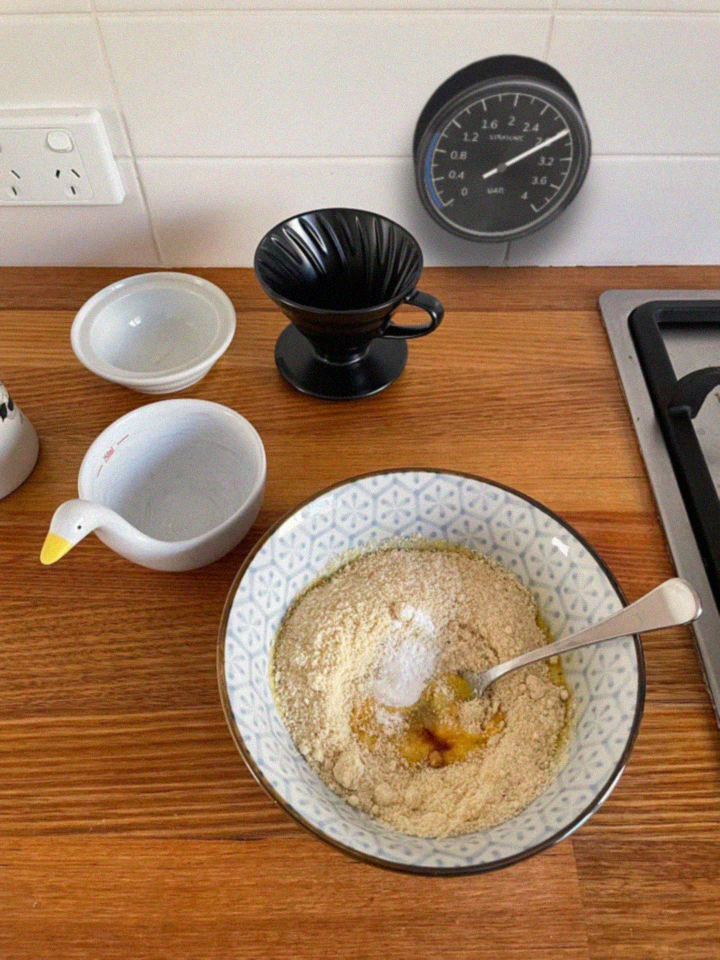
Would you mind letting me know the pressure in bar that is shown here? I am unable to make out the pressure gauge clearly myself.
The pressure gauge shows 2.8 bar
